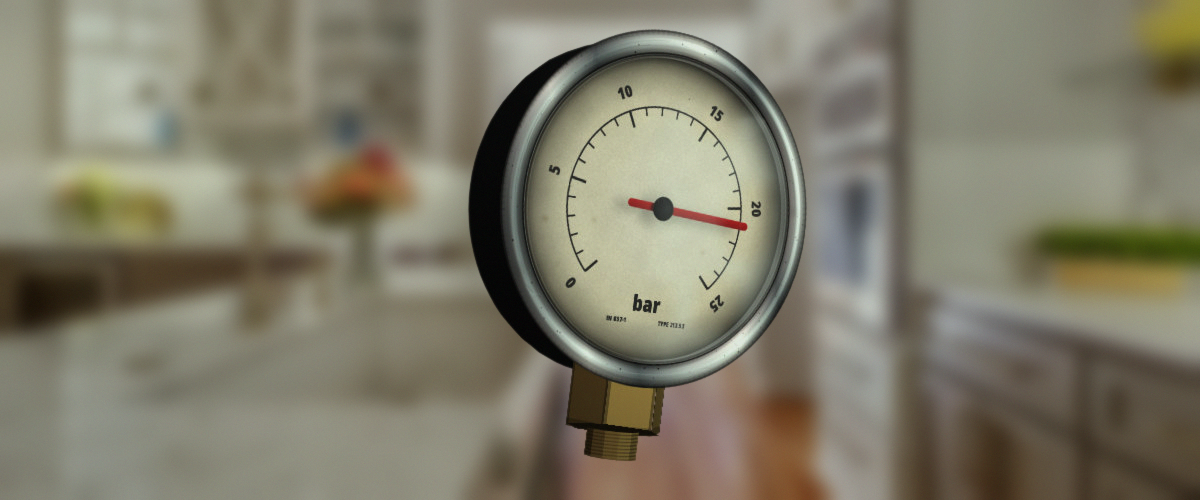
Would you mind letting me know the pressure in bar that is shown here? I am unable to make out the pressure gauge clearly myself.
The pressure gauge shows 21 bar
